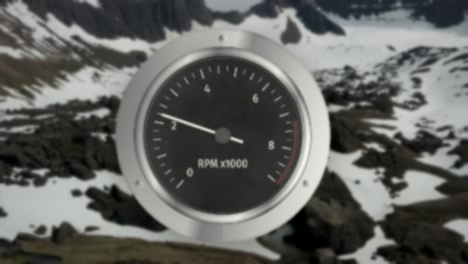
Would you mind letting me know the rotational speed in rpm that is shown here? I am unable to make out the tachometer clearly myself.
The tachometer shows 2250 rpm
